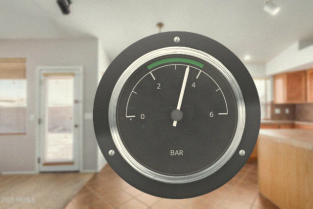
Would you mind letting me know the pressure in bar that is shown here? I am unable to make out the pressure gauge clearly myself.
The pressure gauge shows 3.5 bar
